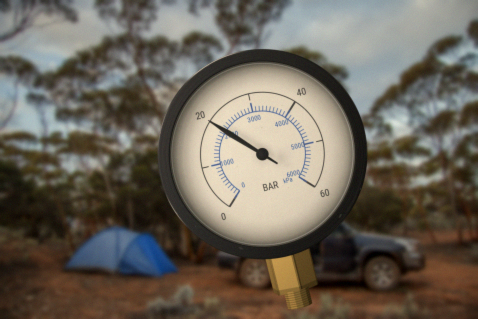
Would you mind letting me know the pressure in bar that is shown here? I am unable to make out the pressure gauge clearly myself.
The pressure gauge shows 20 bar
